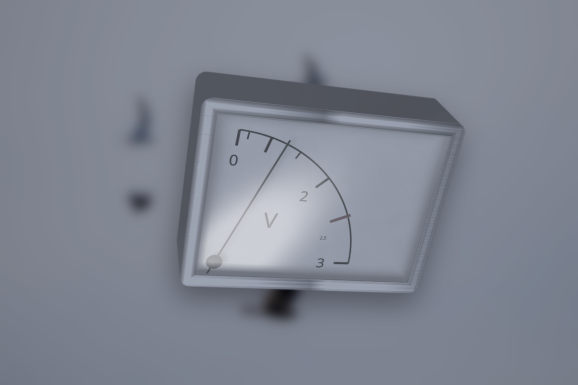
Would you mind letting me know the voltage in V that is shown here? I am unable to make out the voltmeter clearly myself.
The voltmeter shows 1.25 V
